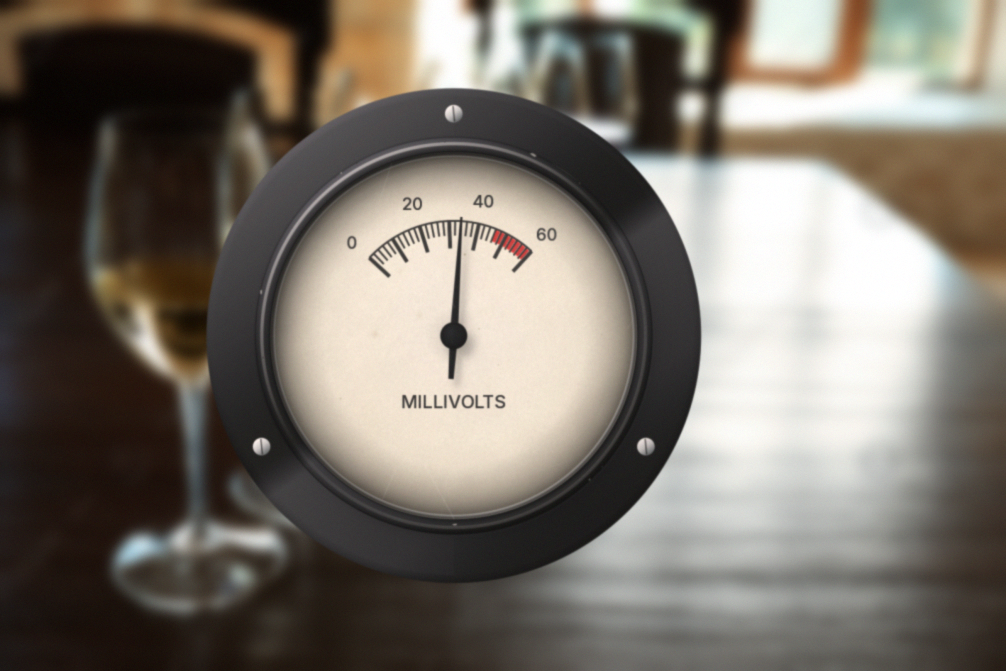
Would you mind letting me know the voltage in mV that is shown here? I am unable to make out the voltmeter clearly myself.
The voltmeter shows 34 mV
